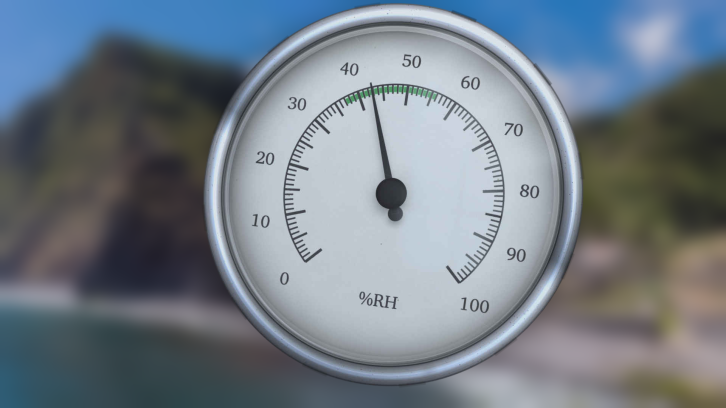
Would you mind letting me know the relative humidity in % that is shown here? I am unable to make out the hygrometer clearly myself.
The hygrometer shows 43 %
